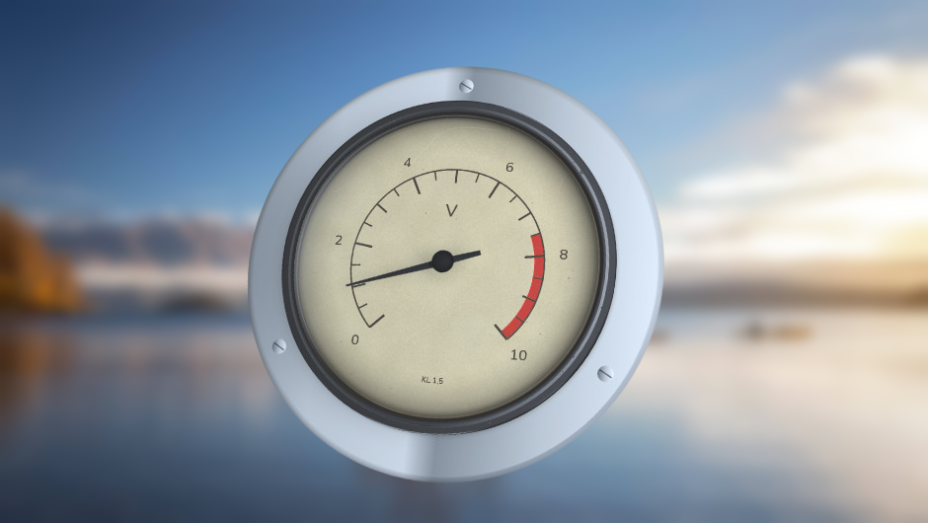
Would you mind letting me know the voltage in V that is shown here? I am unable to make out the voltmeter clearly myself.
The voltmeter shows 1 V
